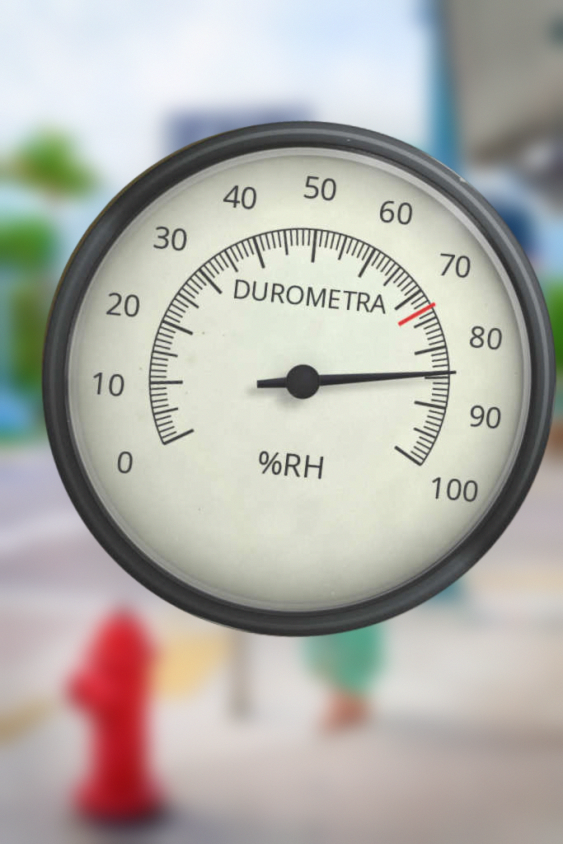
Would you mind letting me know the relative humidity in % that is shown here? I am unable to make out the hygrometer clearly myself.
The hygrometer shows 84 %
